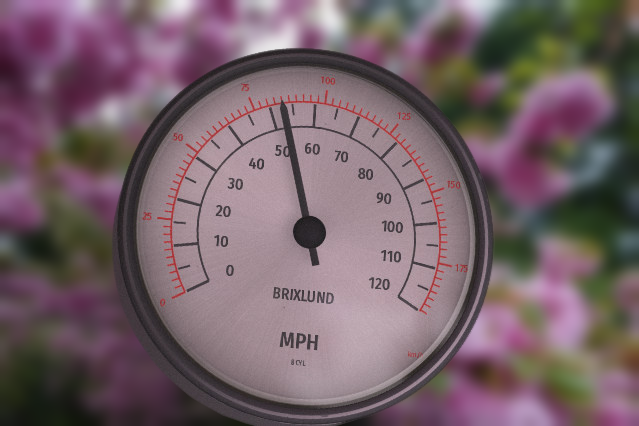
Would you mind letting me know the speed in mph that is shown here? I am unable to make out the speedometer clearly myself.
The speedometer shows 52.5 mph
